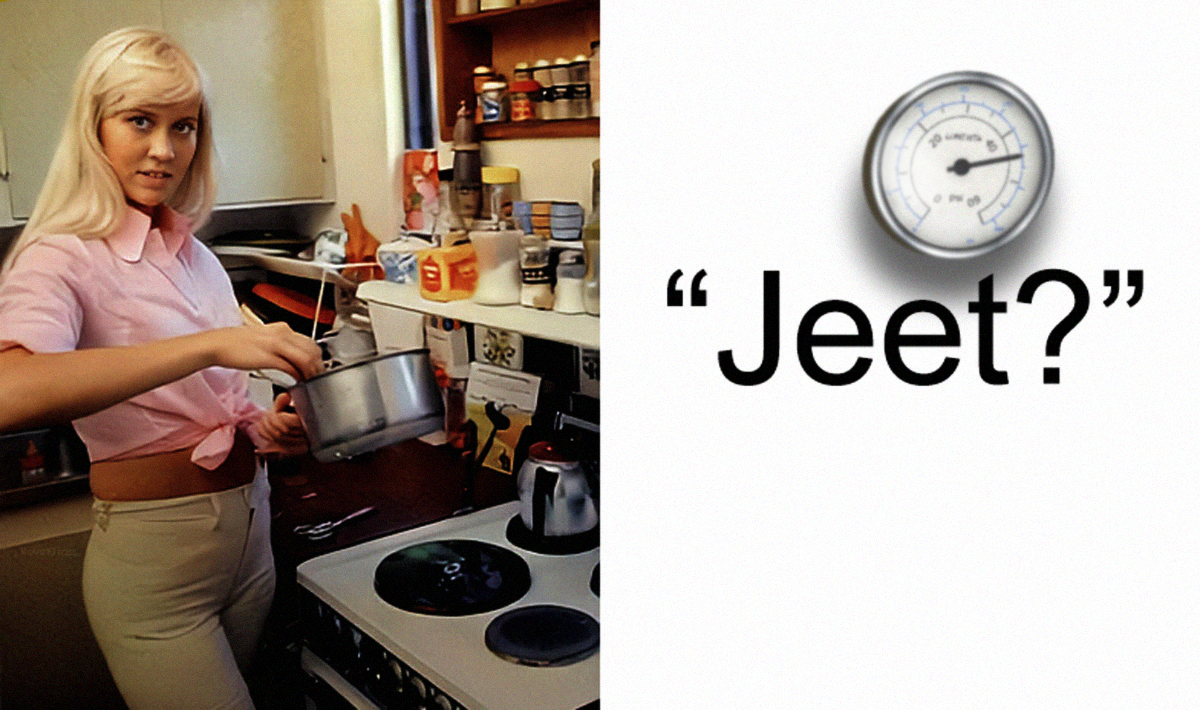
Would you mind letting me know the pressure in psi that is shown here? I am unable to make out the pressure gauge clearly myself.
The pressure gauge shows 45 psi
